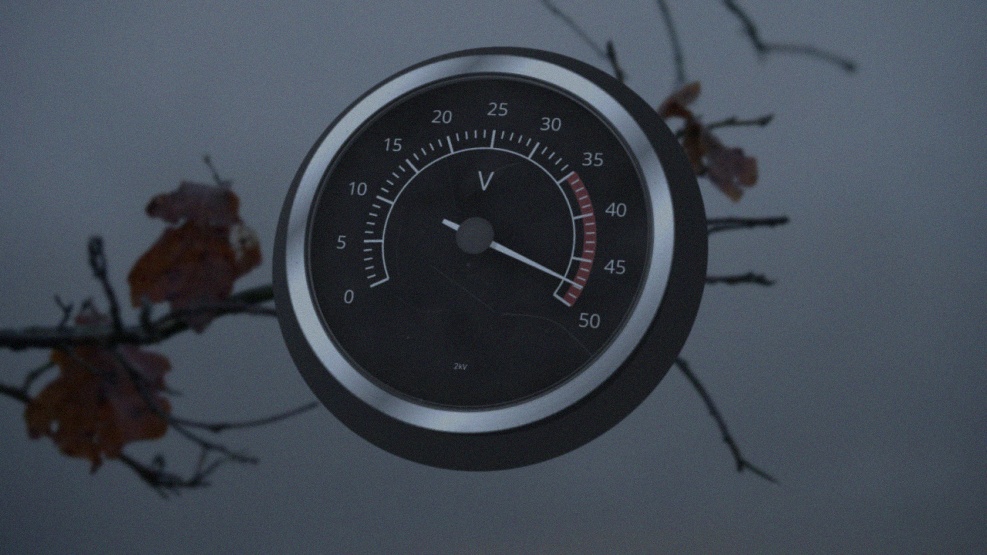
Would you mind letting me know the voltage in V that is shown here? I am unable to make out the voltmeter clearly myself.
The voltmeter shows 48 V
